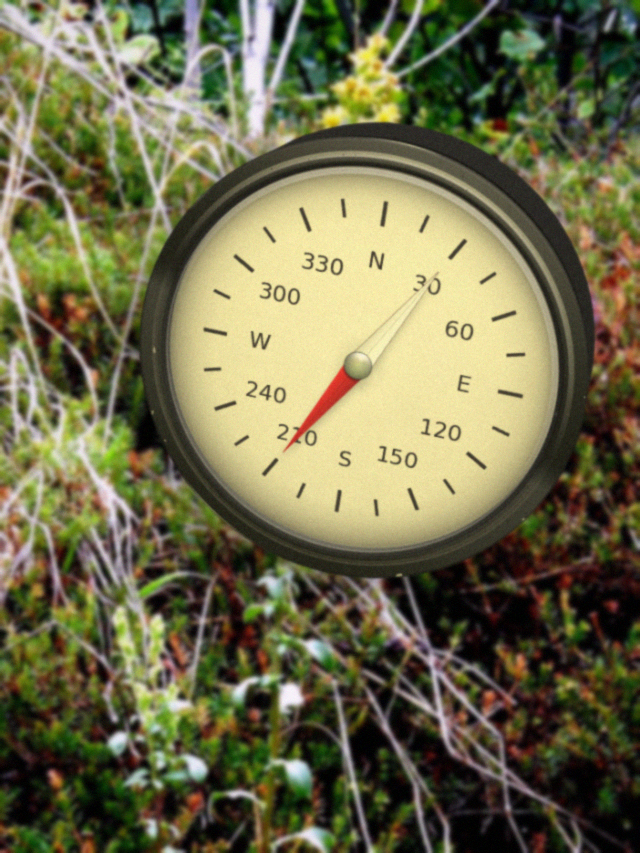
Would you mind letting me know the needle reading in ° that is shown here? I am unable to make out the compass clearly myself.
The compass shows 210 °
